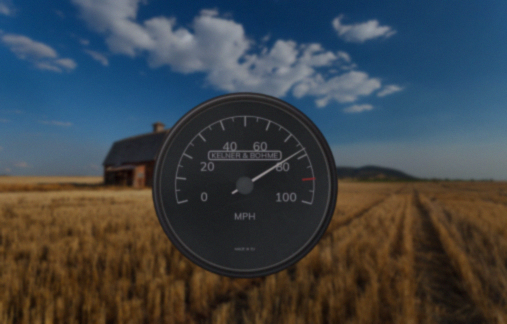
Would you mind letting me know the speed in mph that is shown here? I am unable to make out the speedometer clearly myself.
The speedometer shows 77.5 mph
